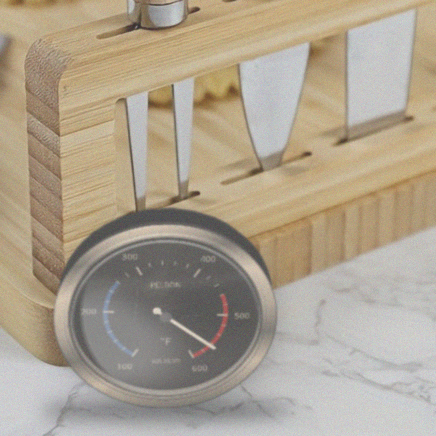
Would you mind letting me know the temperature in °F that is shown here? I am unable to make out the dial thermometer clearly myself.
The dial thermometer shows 560 °F
